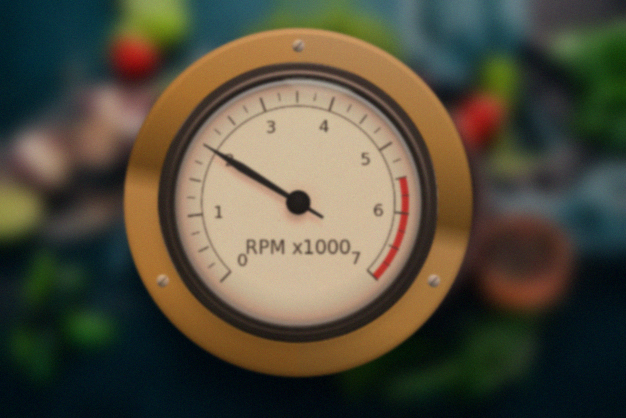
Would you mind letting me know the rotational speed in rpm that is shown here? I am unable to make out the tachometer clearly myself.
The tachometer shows 2000 rpm
